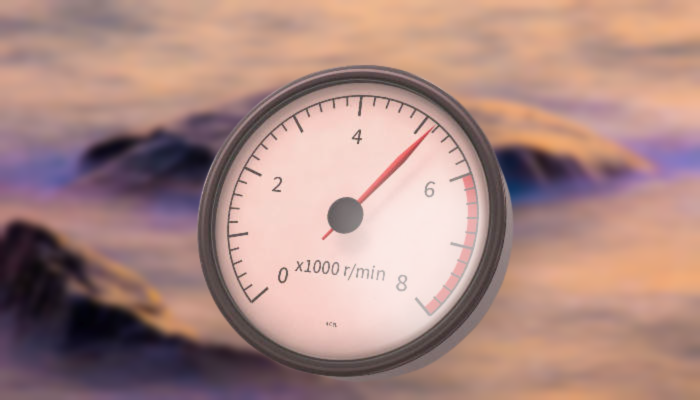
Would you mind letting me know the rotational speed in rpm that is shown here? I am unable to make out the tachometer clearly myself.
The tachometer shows 5200 rpm
